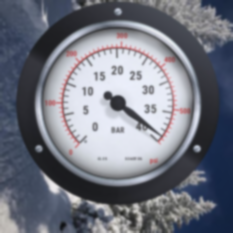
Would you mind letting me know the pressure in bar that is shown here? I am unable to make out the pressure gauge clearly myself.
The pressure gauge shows 39 bar
